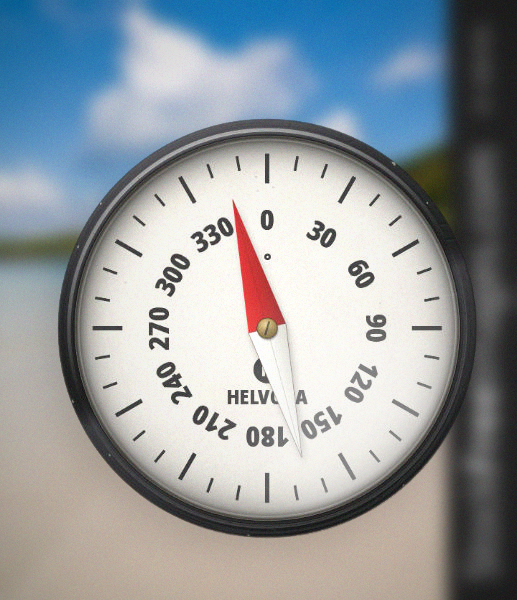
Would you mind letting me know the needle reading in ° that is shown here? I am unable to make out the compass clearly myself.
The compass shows 345 °
